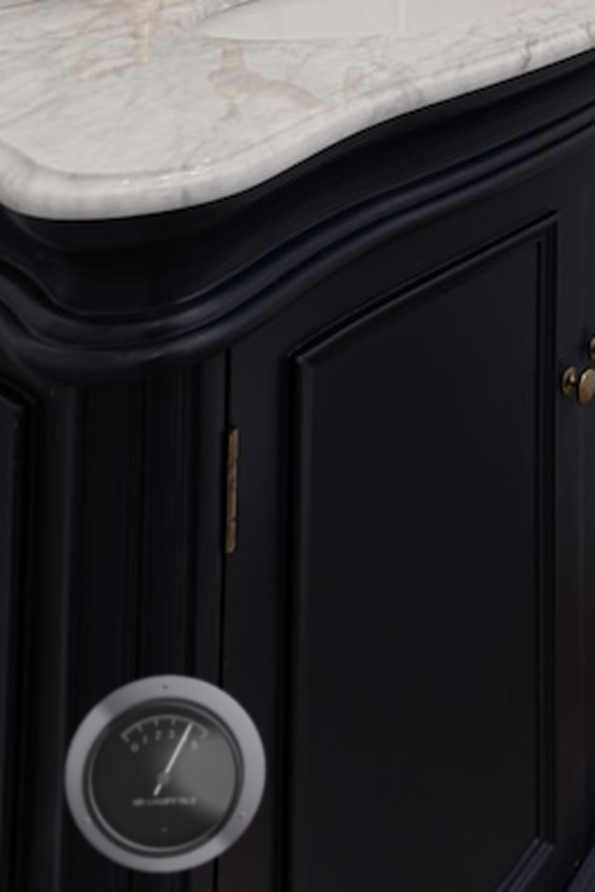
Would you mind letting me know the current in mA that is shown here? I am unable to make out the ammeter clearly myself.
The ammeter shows 4 mA
